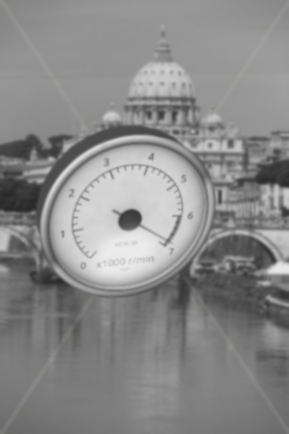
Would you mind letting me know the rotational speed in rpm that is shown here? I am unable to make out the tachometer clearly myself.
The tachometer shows 6800 rpm
